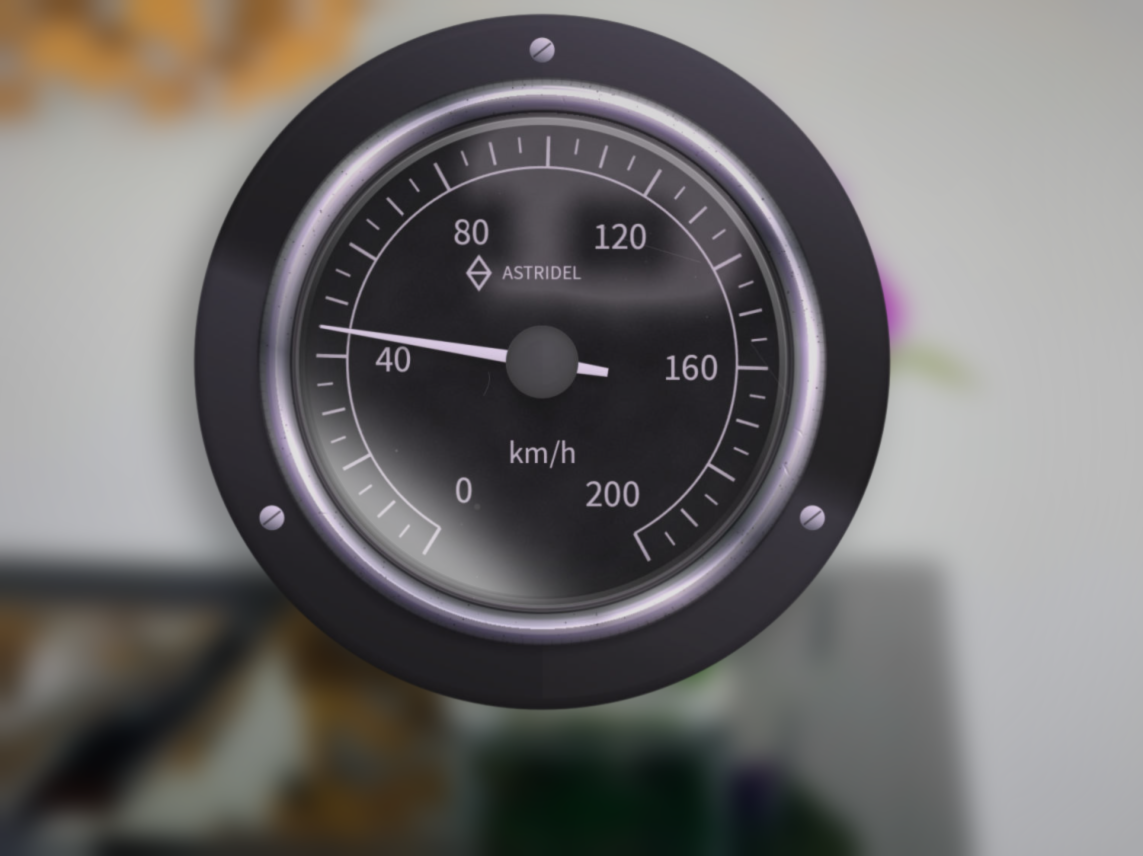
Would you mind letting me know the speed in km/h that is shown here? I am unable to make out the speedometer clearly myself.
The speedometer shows 45 km/h
